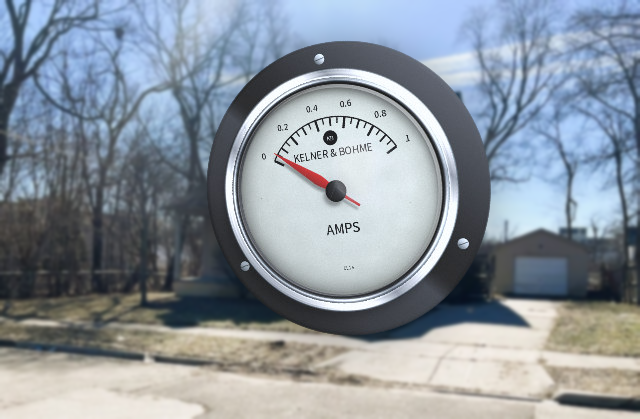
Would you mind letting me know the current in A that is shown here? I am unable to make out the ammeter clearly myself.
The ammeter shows 0.05 A
